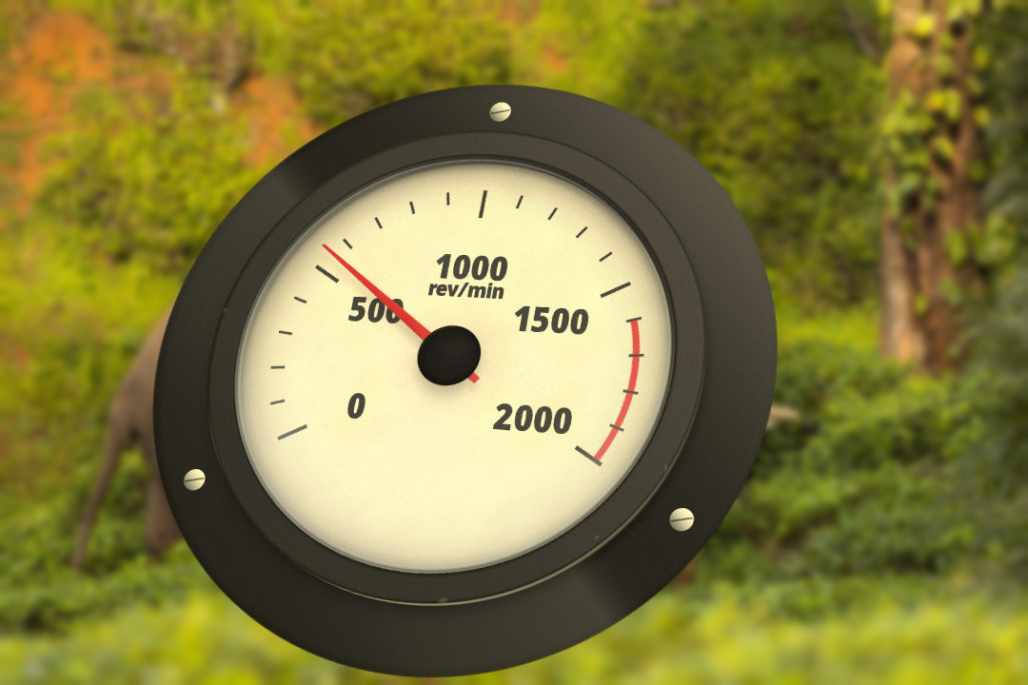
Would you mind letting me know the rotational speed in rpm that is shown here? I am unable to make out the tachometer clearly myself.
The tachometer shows 550 rpm
